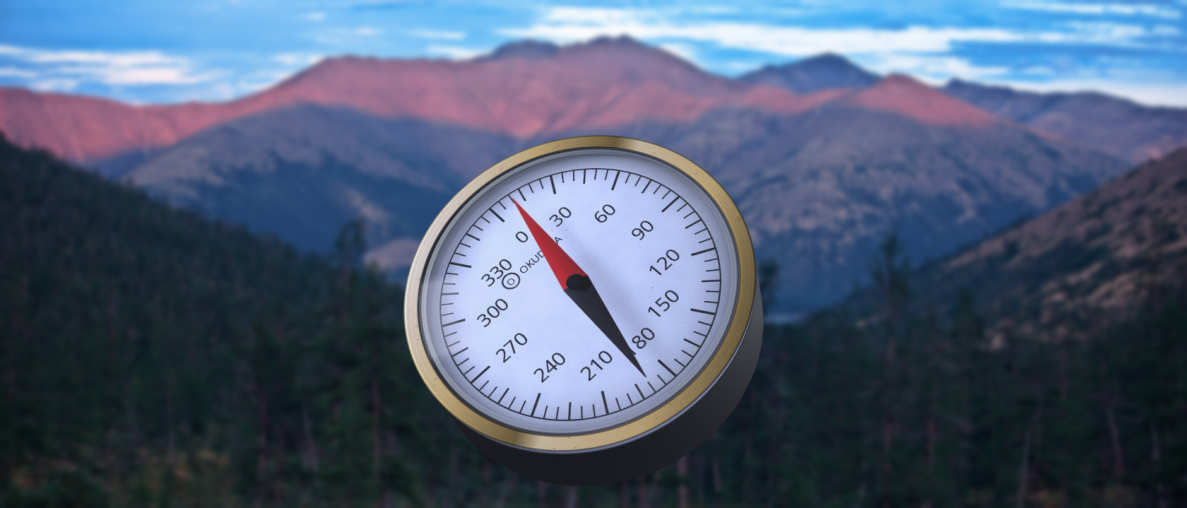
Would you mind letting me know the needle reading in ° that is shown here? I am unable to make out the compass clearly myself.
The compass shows 10 °
